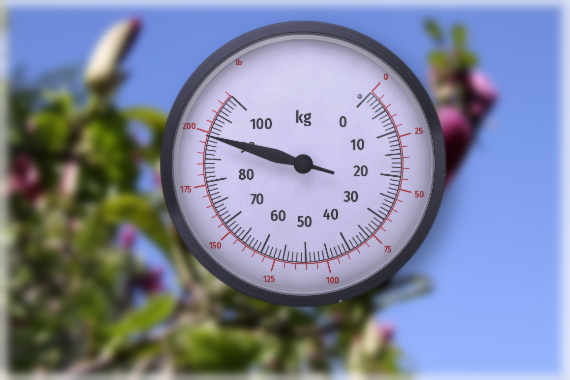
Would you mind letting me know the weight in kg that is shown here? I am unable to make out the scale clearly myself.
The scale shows 90 kg
